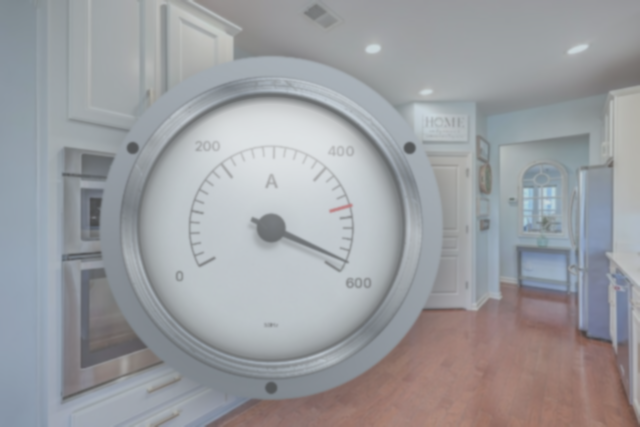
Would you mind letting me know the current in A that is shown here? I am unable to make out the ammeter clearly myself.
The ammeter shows 580 A
